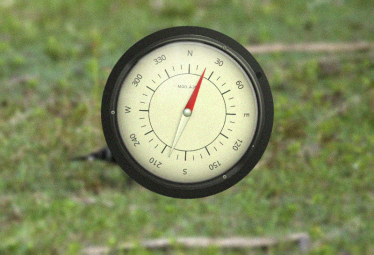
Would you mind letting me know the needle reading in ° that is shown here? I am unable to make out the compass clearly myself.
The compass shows 20 °
